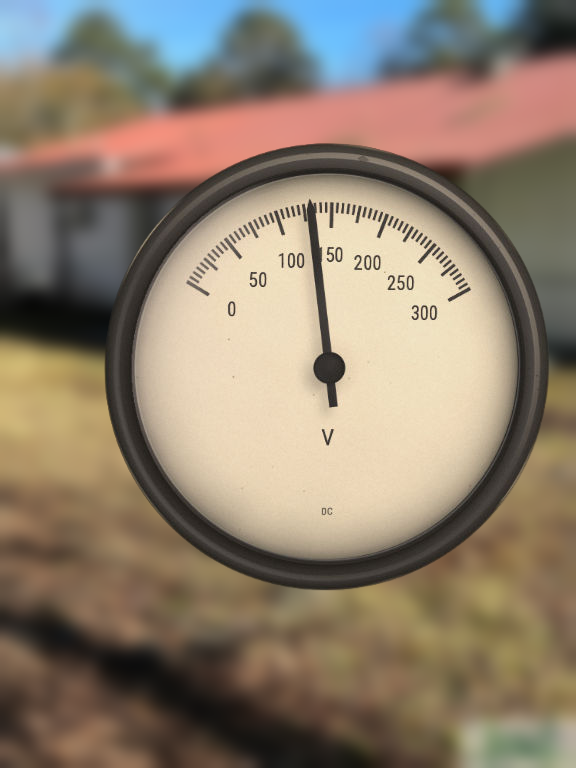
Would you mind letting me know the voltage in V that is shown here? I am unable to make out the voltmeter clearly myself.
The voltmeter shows 130 V
